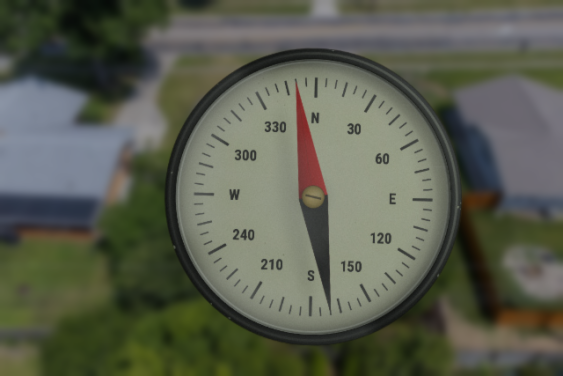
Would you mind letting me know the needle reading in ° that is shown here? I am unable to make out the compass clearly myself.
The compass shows 350 °
